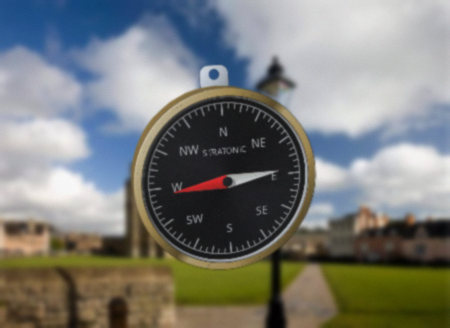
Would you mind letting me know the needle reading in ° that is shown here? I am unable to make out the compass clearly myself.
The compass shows 265 °
